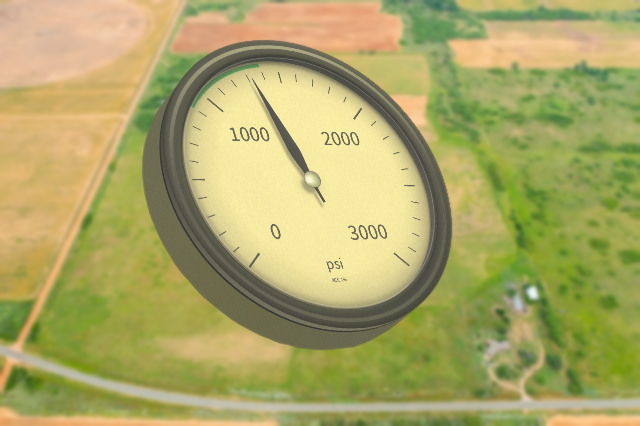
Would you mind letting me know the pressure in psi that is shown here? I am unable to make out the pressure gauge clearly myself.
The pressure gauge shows 1300 psi
